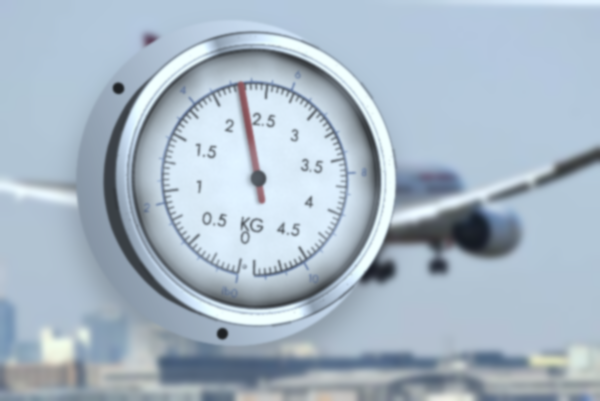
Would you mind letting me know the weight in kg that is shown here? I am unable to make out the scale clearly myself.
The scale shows 2.25 kg
